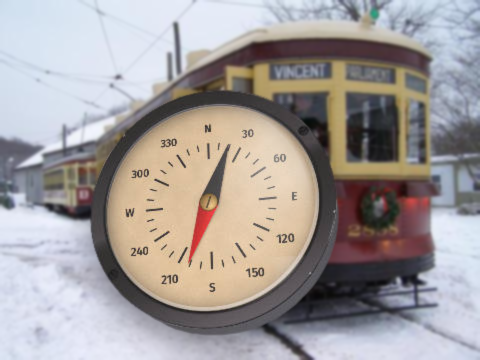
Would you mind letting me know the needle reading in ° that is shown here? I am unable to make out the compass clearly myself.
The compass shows 200 °
